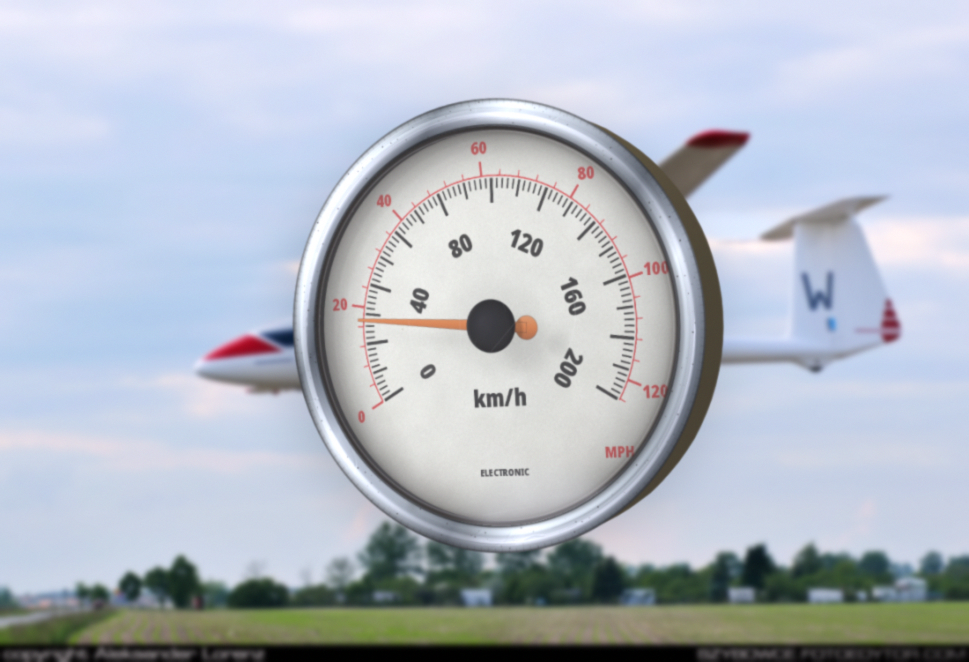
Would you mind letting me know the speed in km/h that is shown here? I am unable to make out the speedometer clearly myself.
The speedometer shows 28 km/h
